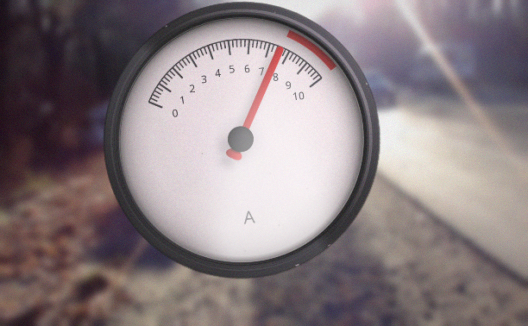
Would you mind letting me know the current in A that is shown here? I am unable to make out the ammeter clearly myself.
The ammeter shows 7.6 A
